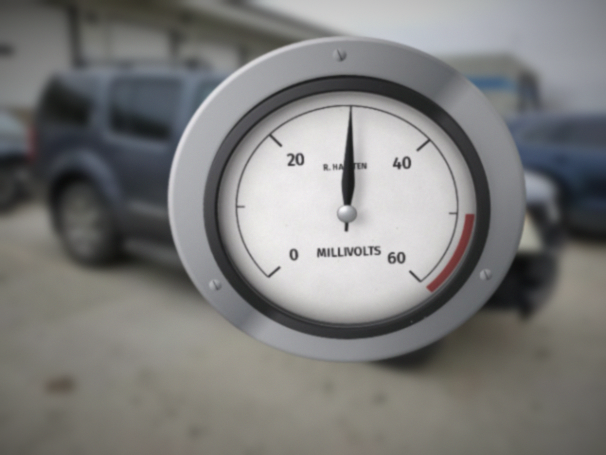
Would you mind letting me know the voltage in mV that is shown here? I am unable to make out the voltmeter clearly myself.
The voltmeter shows 30 mV
